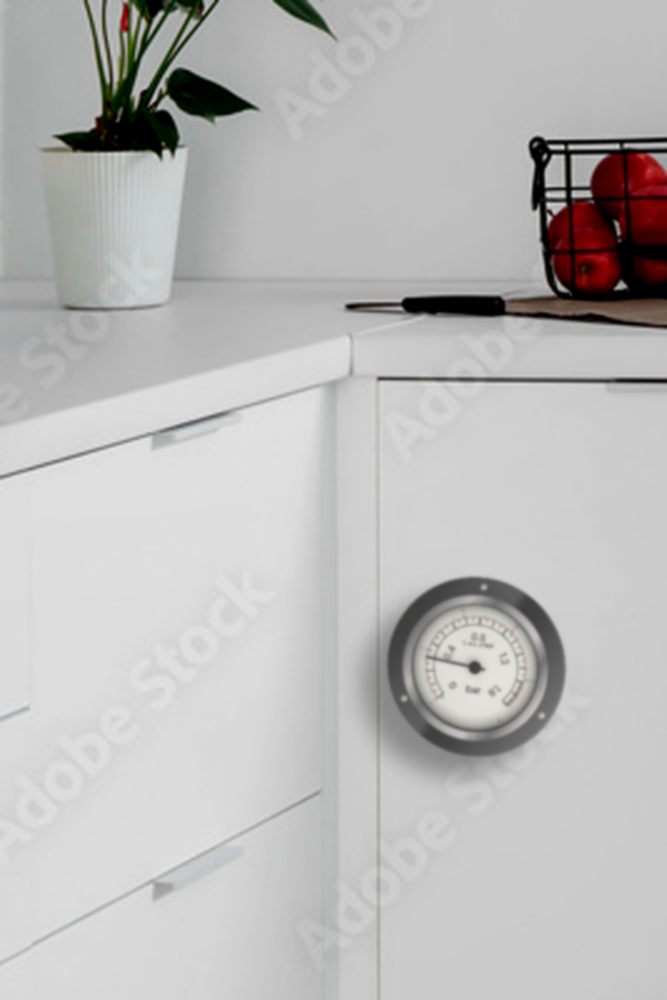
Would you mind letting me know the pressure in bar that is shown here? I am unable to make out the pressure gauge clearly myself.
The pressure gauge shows 0.3 bar
